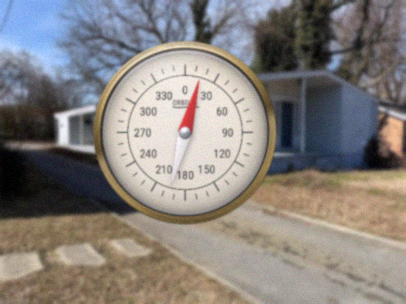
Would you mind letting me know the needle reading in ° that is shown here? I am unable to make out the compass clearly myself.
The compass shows 15 °
